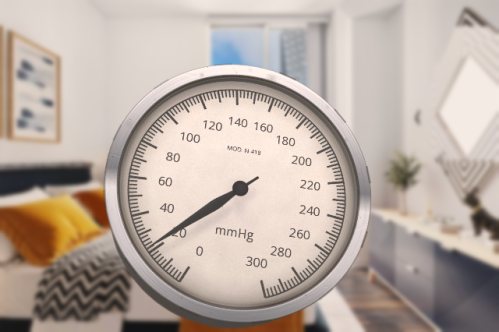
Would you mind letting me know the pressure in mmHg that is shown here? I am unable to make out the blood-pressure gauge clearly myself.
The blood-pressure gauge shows 22 mmHg
